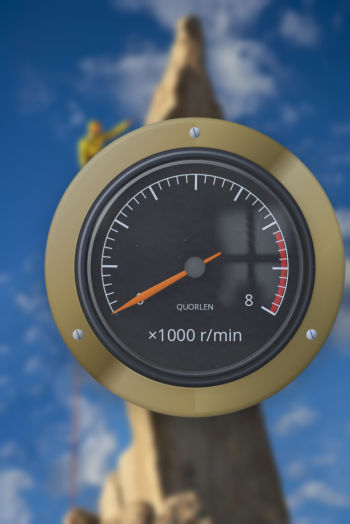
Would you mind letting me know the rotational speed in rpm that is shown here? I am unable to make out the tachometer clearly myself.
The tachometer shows 0 rpm
